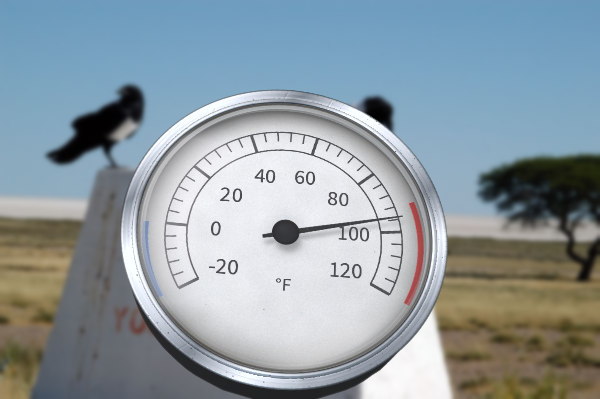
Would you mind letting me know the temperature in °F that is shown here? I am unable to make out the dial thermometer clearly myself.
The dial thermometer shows 96 °F
